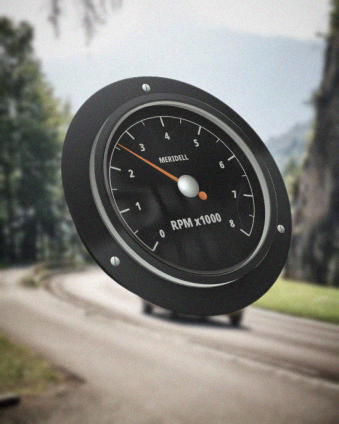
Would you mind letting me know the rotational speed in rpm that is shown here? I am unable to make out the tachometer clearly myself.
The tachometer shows 2500 rpm
